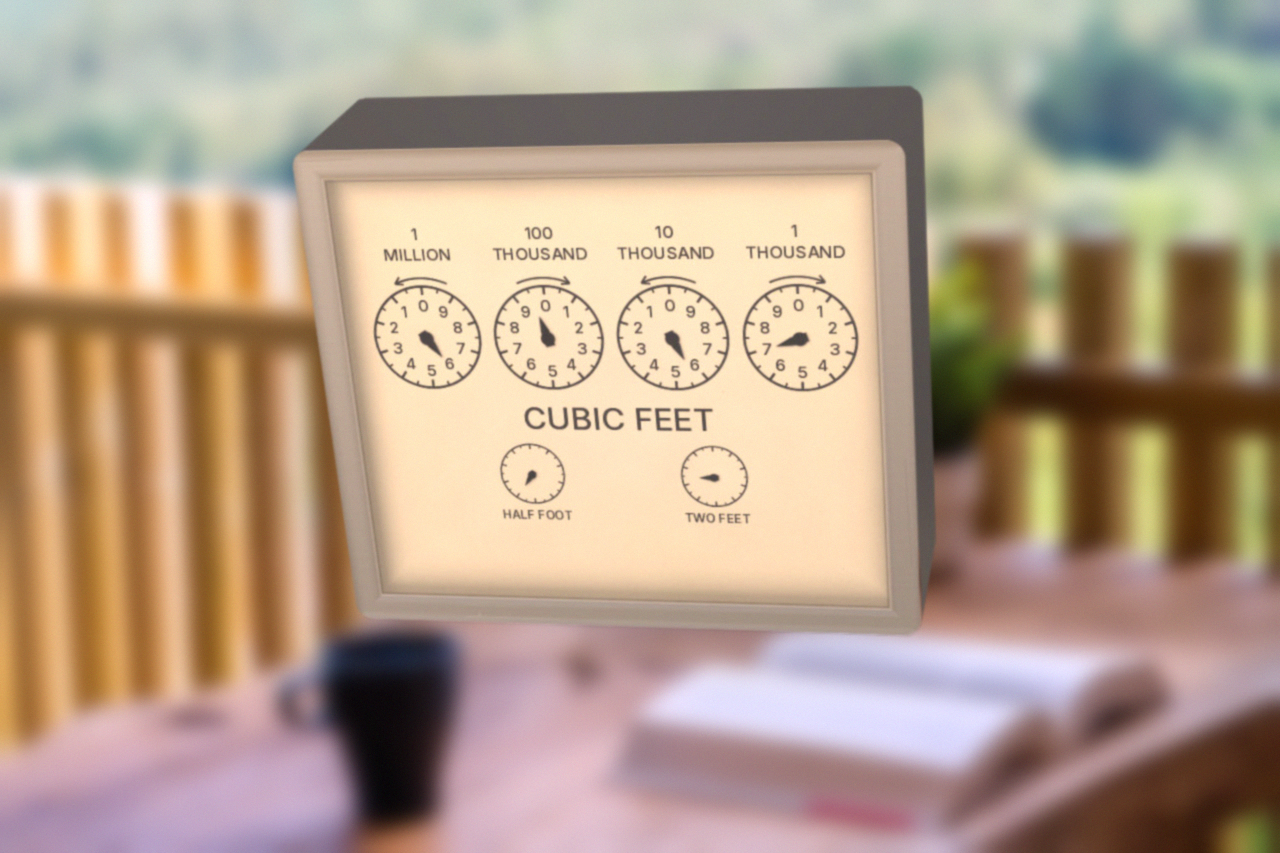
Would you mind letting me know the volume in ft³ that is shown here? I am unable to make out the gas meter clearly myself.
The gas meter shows 595700 ft³
